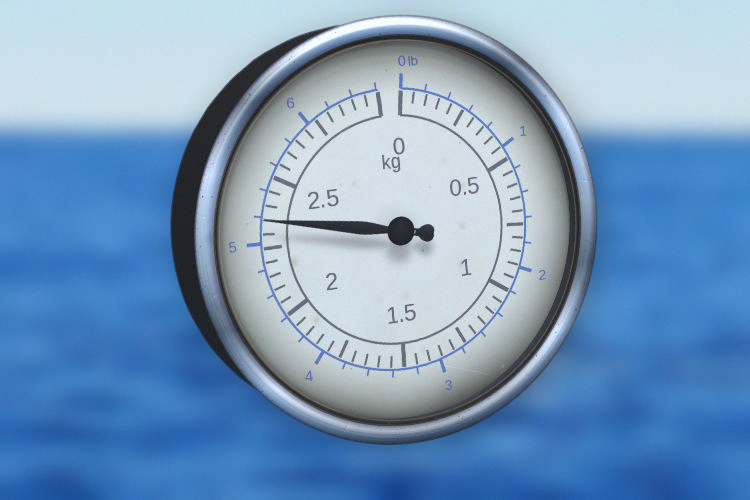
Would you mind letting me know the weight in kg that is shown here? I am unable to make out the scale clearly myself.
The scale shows 2.35 kg
